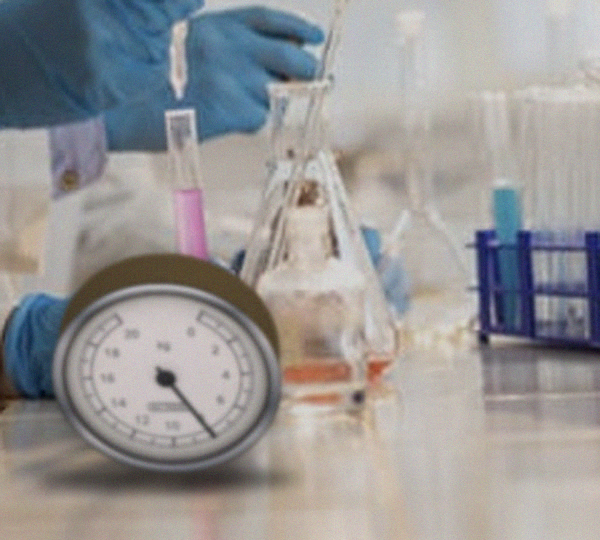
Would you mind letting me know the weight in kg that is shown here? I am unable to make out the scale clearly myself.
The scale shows 8 kg
